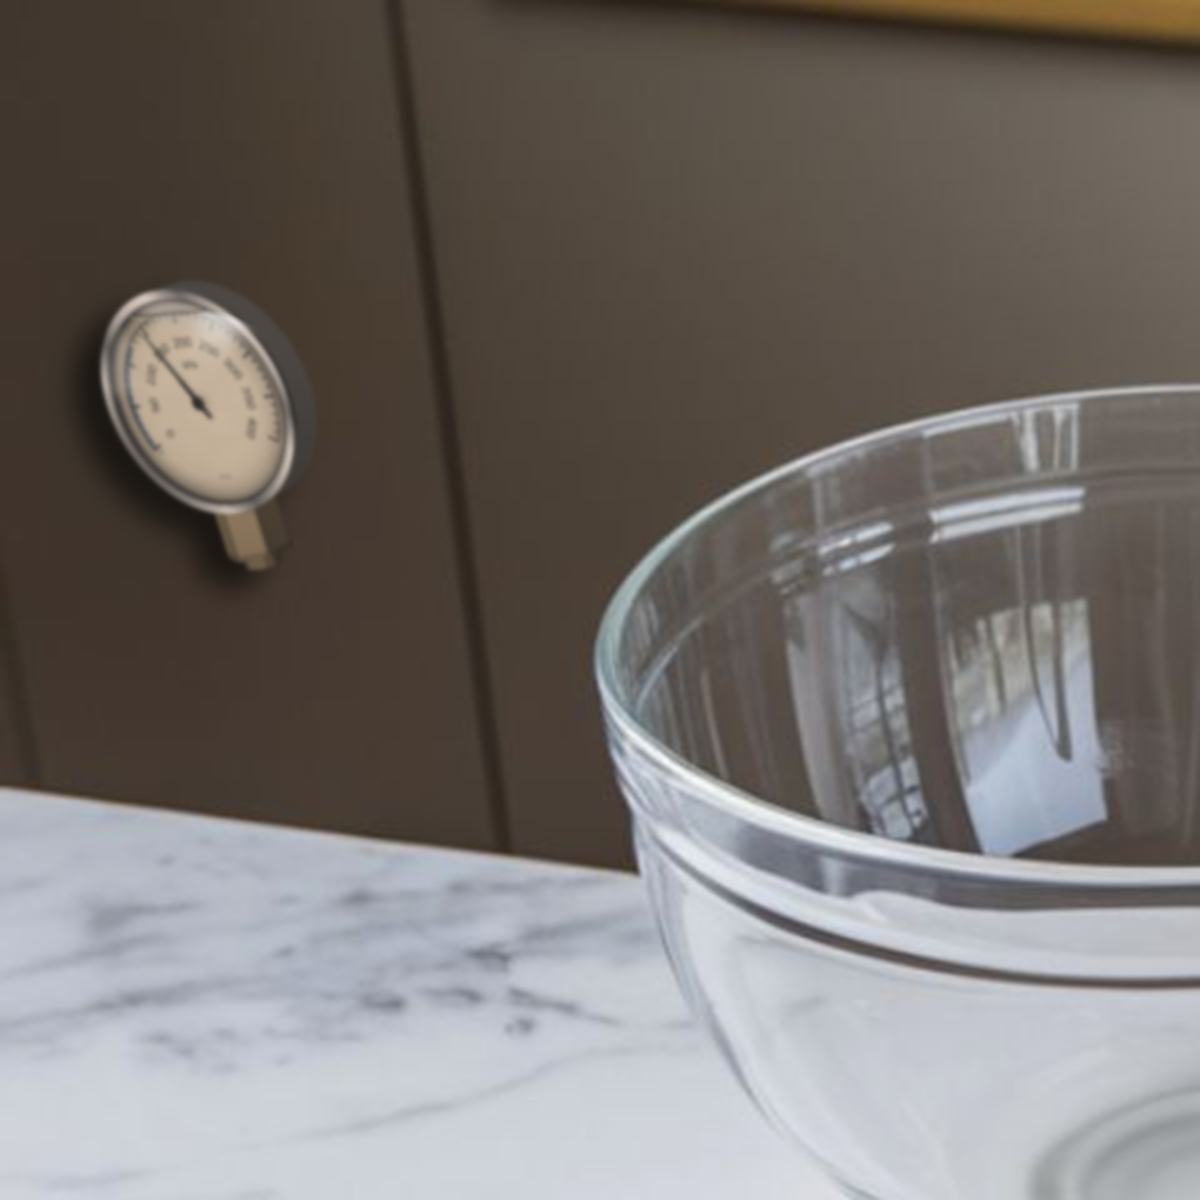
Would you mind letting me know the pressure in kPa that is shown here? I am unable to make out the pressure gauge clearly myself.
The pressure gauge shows 150 kPa
